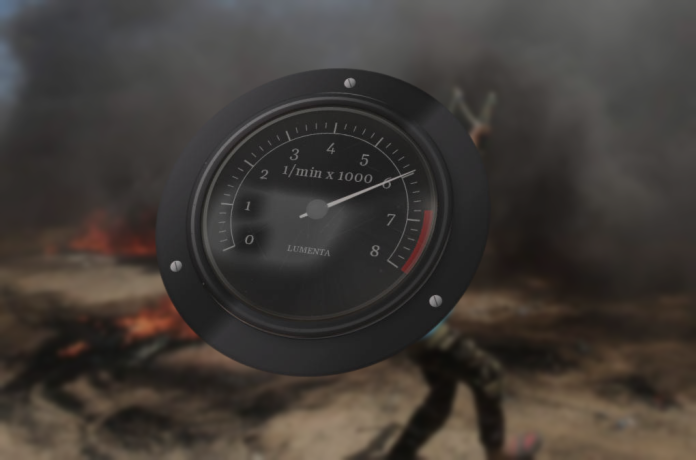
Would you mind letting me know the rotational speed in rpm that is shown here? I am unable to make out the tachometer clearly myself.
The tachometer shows 6000 rpm
